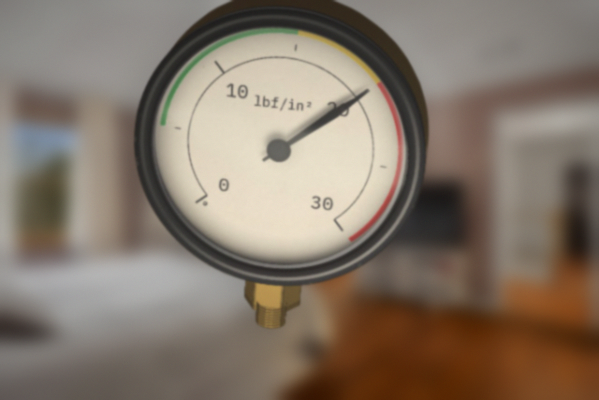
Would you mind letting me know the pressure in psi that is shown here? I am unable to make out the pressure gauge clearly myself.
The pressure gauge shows 20 psi
